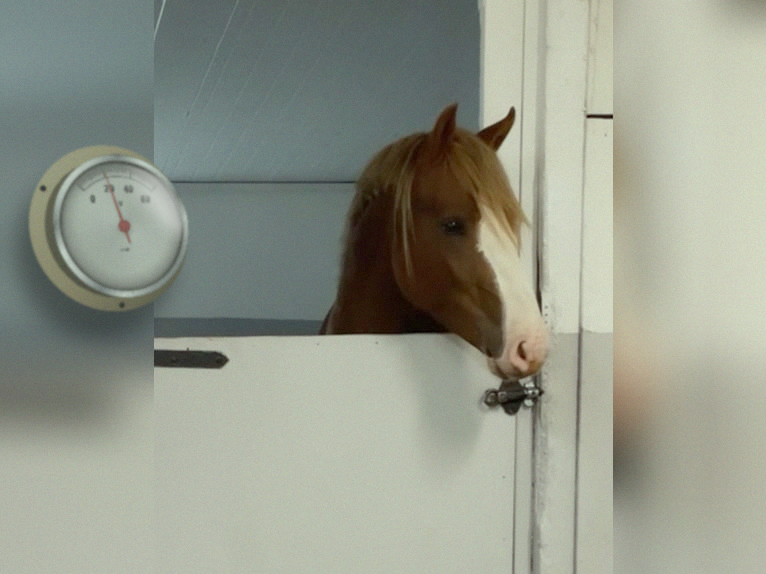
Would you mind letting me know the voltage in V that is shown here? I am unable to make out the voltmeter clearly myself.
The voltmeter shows 20 V
